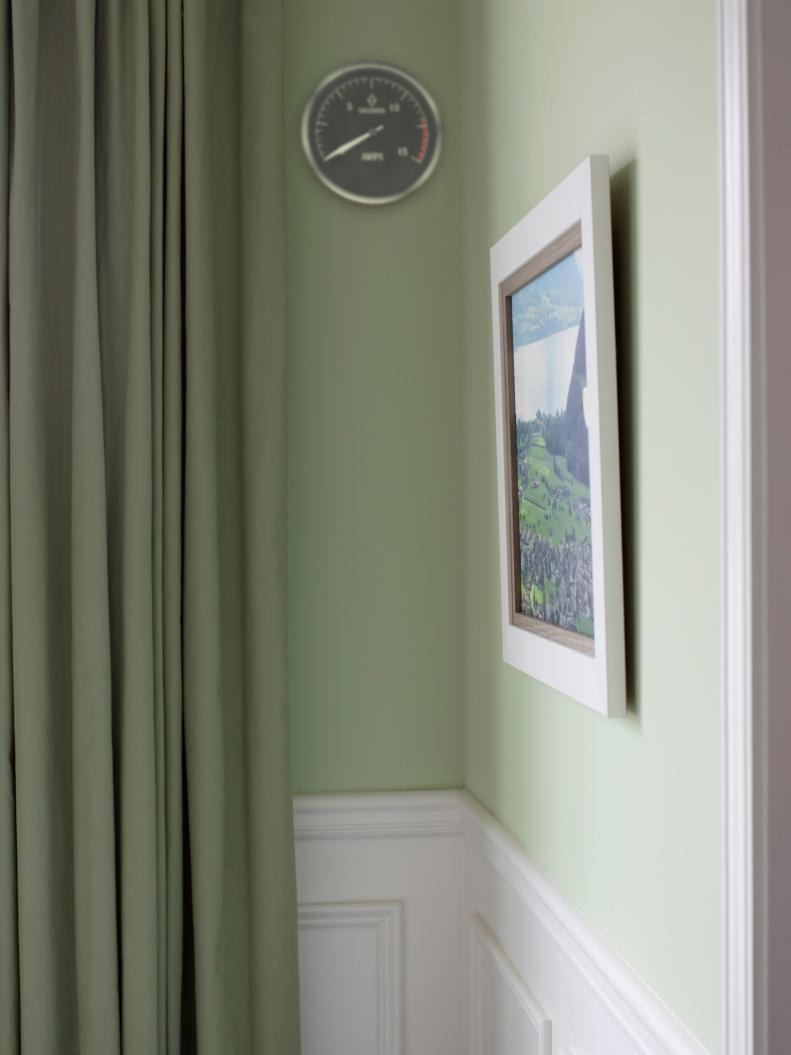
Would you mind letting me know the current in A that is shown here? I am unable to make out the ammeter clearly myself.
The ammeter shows 0 A
